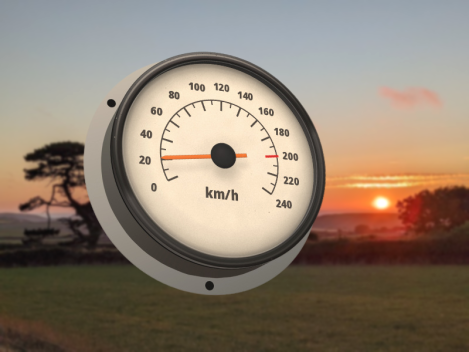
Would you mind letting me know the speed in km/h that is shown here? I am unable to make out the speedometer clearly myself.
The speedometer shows 20 km/h
